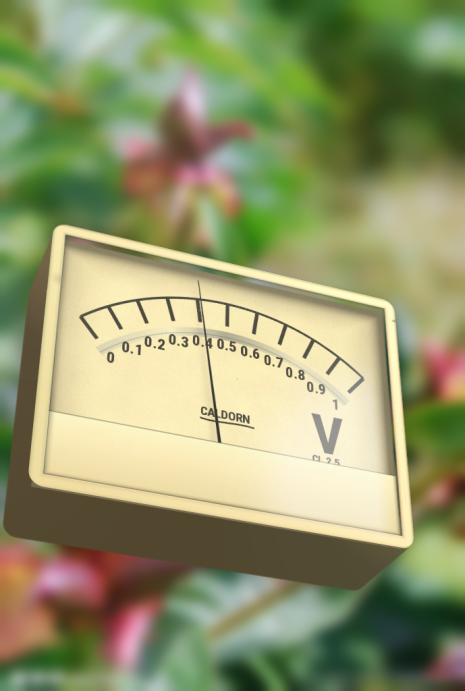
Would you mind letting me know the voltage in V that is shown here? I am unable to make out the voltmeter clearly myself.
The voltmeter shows 0.4 V
